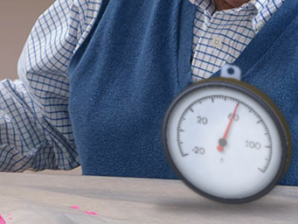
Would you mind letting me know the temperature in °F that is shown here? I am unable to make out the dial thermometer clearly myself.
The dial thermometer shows 60 °F
